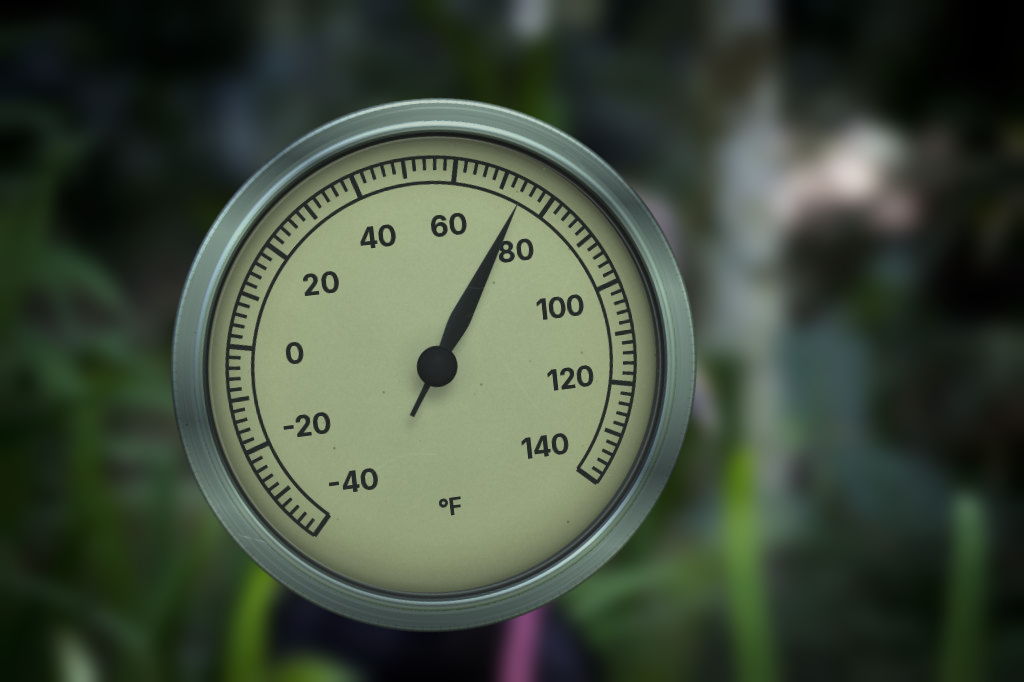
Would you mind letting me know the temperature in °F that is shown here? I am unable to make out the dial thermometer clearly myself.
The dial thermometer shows 74 °F
